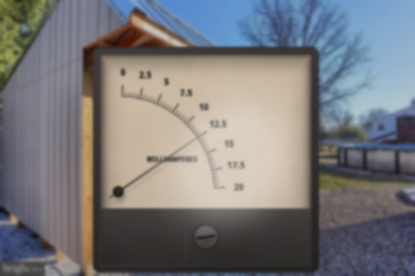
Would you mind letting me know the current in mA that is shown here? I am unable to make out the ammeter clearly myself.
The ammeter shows 12.5 mA
